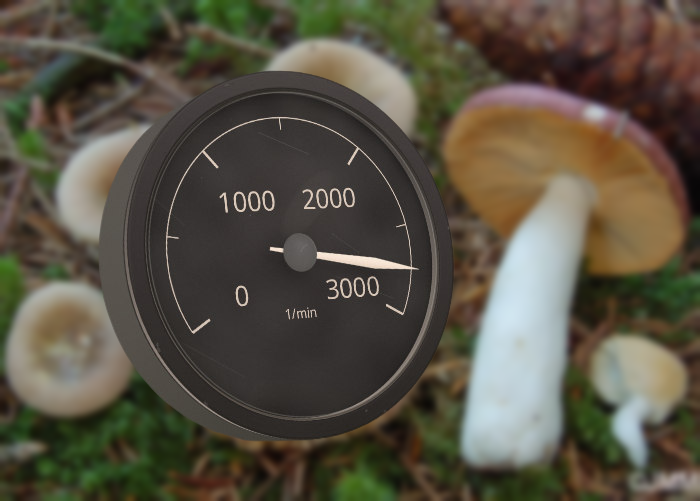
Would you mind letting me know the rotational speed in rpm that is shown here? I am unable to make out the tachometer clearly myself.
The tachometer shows 2750 rpm
